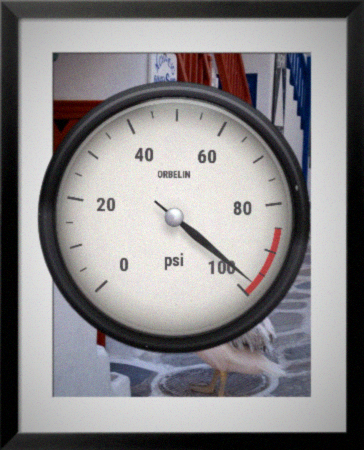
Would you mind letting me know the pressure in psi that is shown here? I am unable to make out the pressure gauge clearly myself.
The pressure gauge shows 97.5 psi
